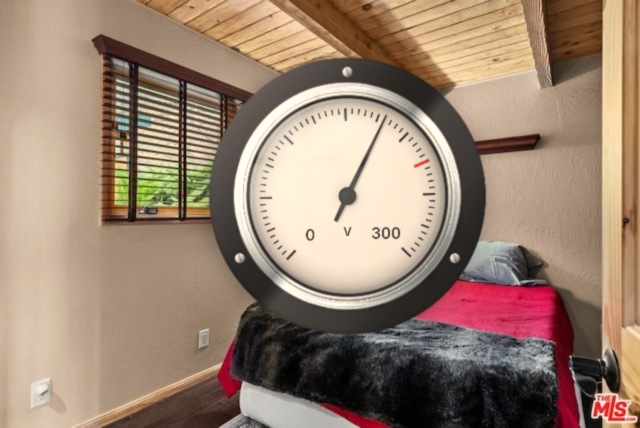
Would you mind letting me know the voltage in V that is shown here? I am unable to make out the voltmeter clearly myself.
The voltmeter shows 180 V
